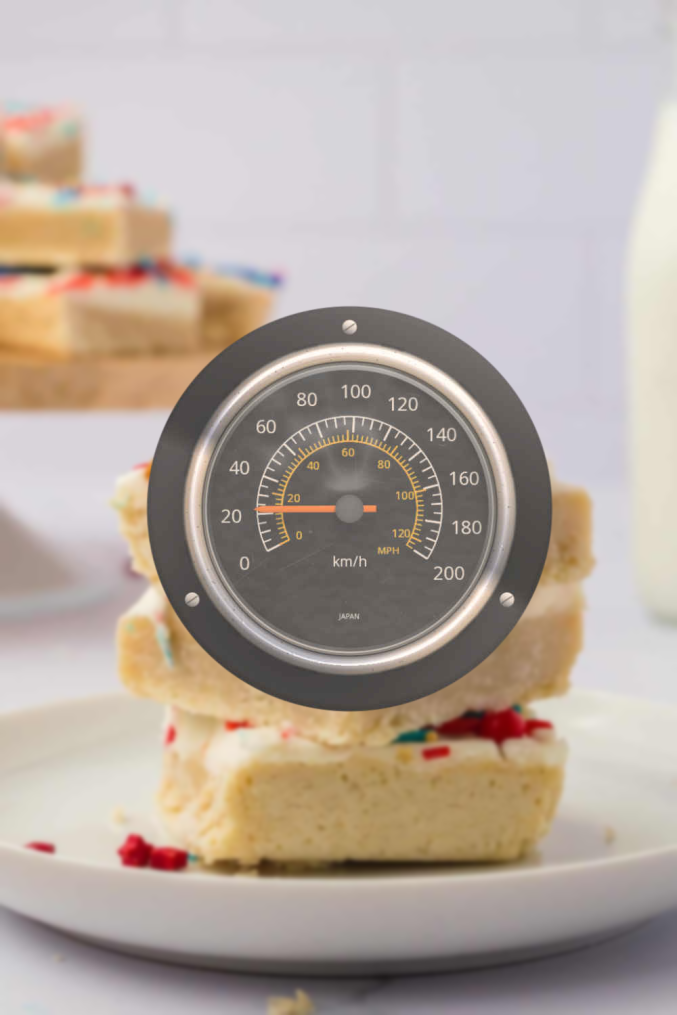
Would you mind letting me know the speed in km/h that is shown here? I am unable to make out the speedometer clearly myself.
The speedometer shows 22.5 km/h
